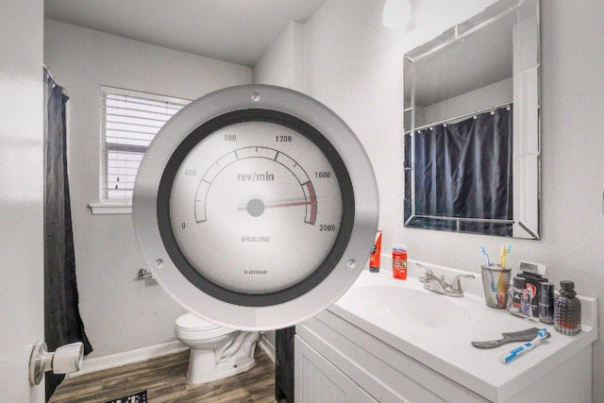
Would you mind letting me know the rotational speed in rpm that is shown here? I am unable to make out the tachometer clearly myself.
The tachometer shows 1800 rpm
